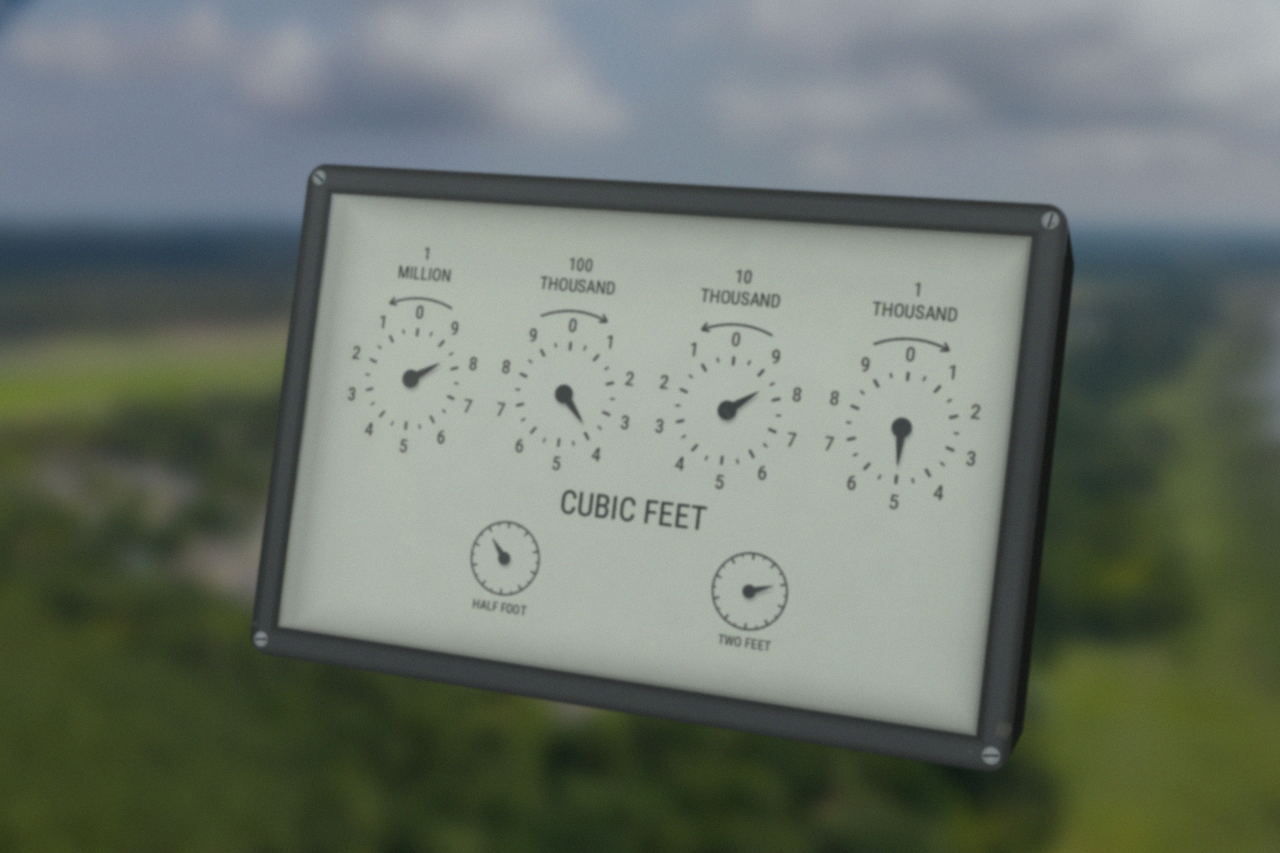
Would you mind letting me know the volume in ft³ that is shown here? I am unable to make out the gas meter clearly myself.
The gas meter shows 838500 ft³
